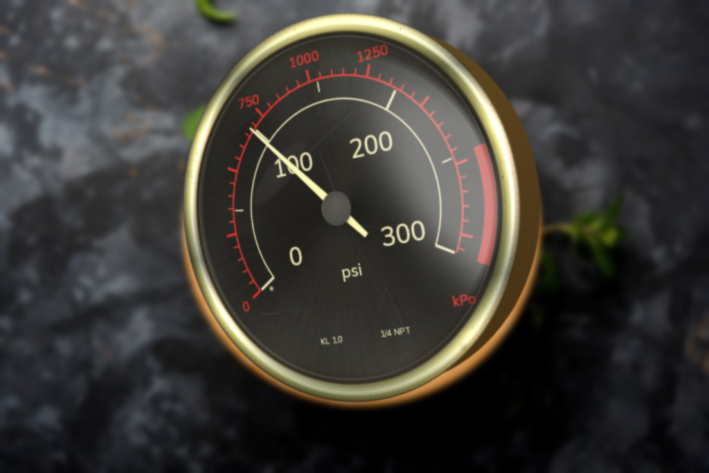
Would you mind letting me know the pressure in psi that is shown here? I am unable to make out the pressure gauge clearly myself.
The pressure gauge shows 100 psi
